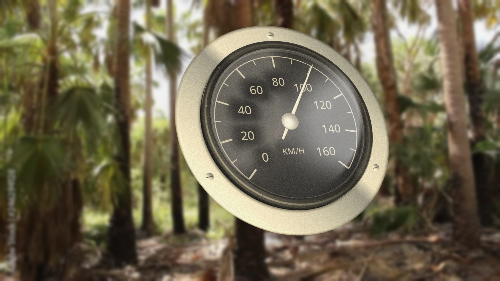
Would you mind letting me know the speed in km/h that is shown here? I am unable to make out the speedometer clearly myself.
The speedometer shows 100 km/h
